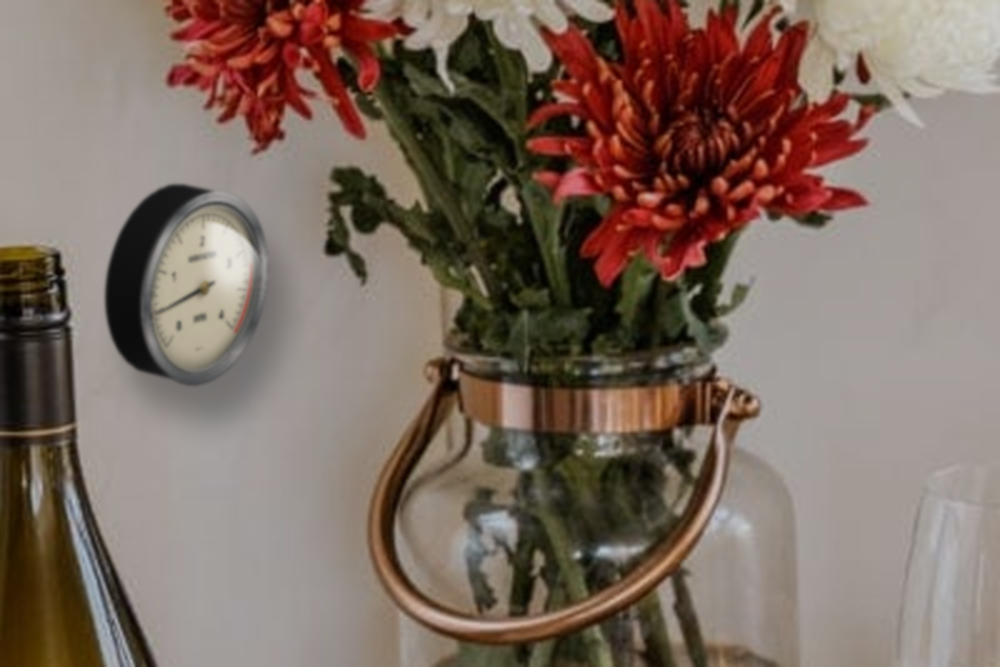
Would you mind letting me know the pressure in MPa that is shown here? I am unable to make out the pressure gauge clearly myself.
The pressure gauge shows 0.5 MPa
